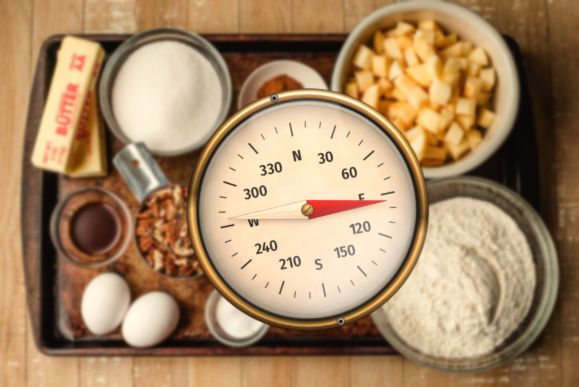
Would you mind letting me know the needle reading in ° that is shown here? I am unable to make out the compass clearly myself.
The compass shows 95 °
